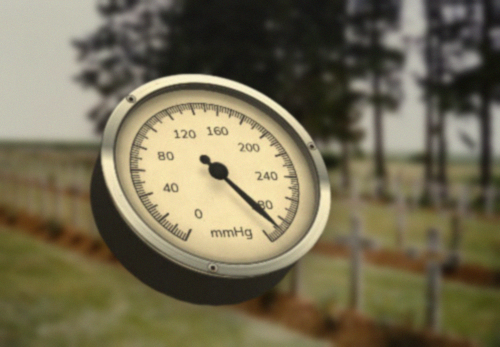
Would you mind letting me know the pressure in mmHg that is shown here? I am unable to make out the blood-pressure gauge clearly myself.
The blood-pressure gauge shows 290 mmHg
